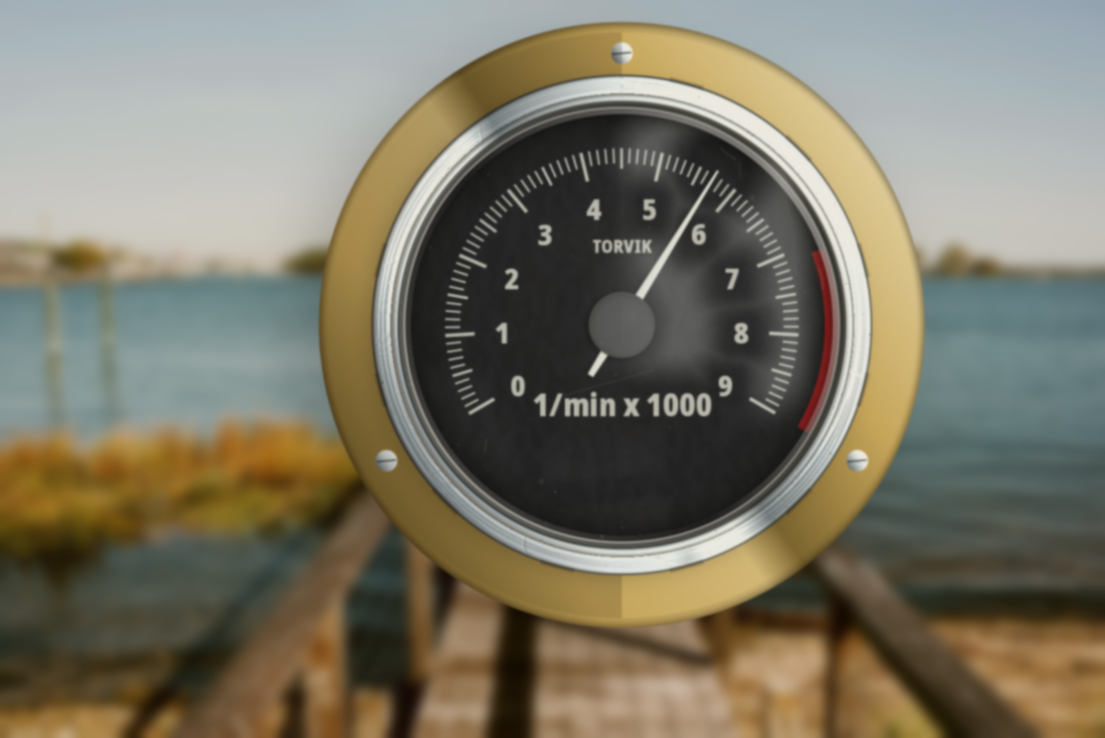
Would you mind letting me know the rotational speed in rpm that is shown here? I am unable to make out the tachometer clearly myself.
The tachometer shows 5700 rpm
